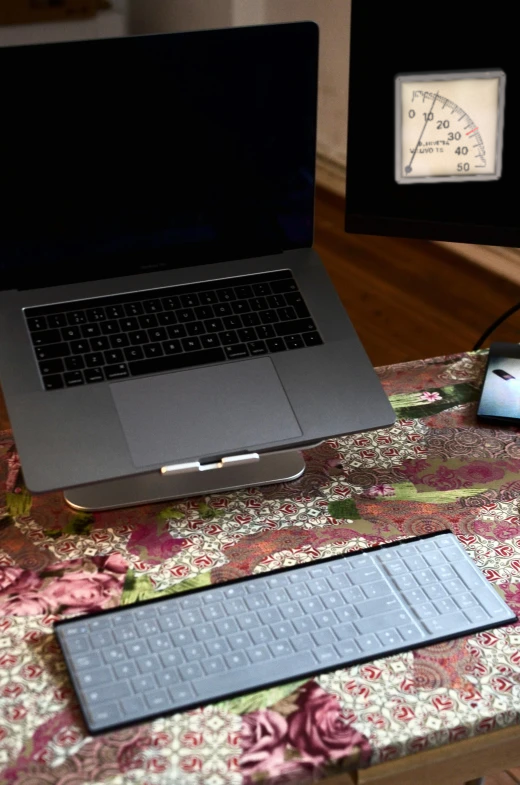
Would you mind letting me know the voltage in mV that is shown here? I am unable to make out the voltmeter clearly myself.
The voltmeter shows 10 mV
